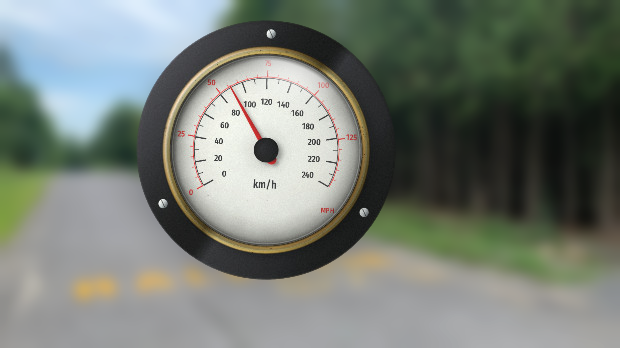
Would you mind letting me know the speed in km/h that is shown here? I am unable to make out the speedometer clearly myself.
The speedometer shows 90 km/h
